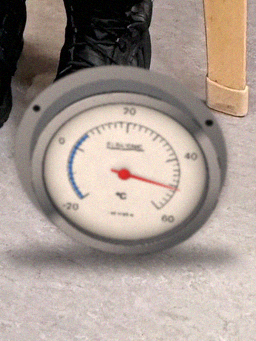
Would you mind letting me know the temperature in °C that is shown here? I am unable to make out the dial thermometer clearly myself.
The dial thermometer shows 50 °C
